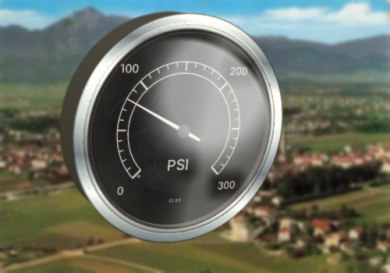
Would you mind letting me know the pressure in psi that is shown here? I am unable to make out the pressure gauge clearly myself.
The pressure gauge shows 80 psi
